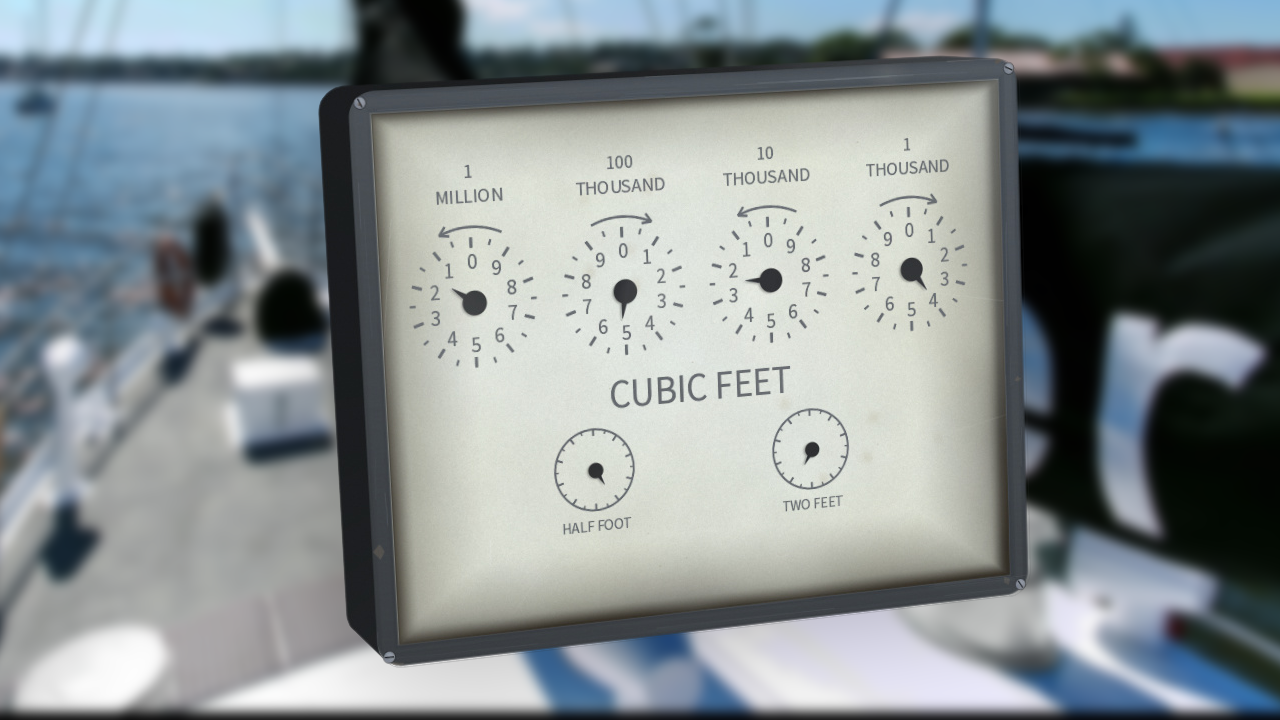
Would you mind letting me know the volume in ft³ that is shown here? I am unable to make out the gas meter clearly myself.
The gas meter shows 152400 ft³
